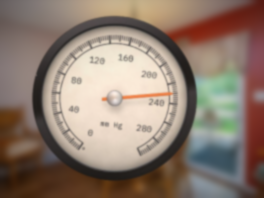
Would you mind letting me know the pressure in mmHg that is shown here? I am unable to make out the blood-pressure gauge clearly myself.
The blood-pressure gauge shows 230 mmHg
